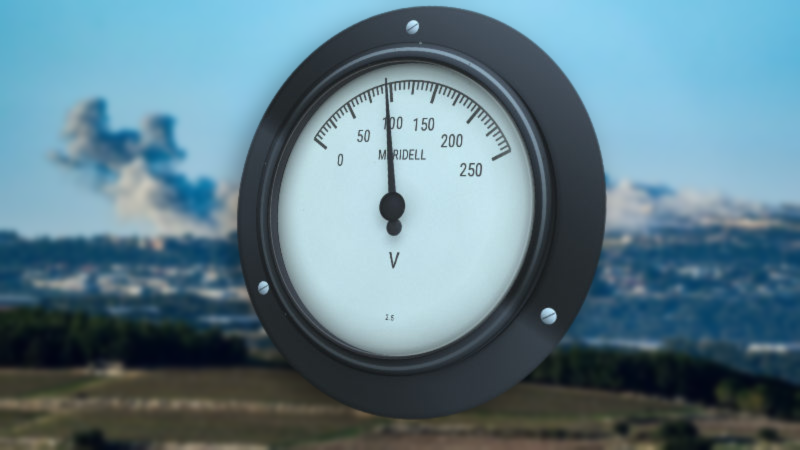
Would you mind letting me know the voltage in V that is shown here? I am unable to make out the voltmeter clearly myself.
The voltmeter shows 100 V
